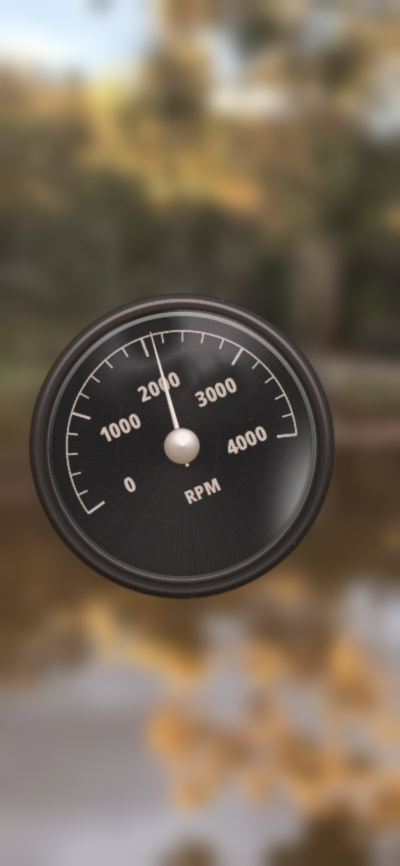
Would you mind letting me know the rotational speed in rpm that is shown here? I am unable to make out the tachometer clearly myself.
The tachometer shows 2100 rpm
